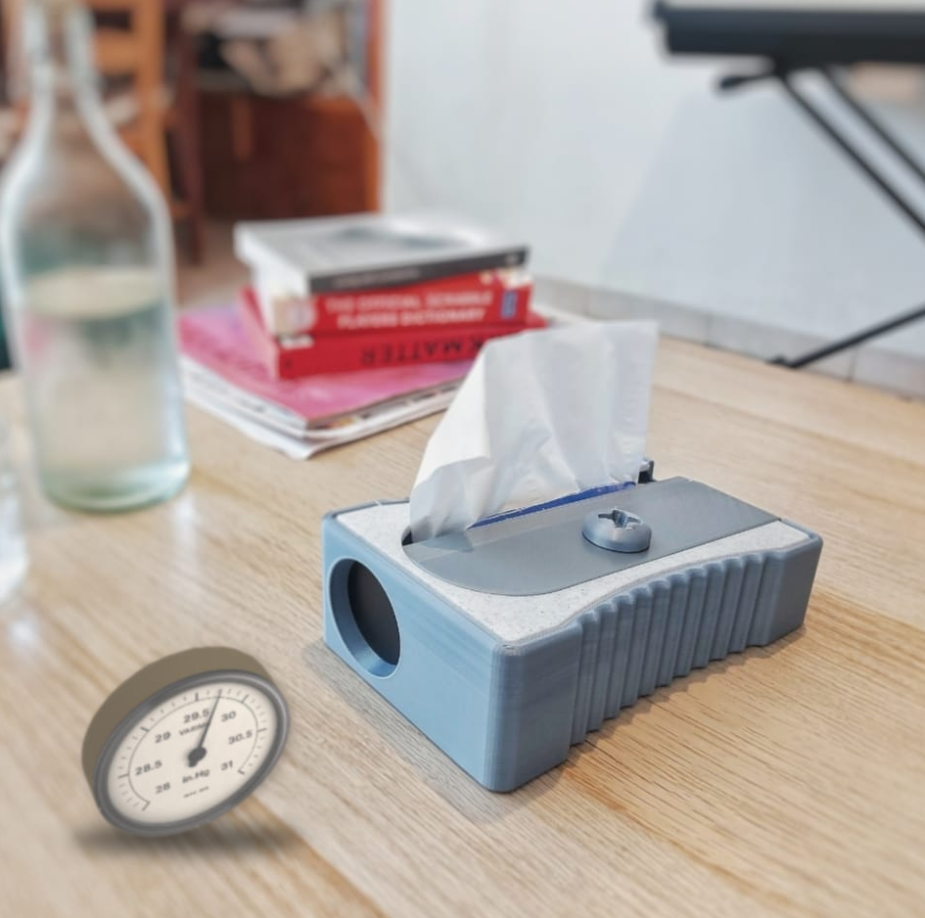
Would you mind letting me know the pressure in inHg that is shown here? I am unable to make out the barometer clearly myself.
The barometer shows 29.7 inHg
